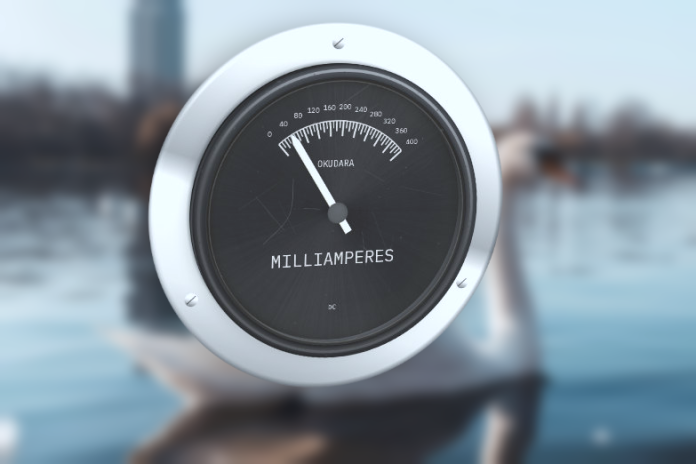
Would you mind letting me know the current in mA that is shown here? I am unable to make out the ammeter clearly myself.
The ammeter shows 40 mA
